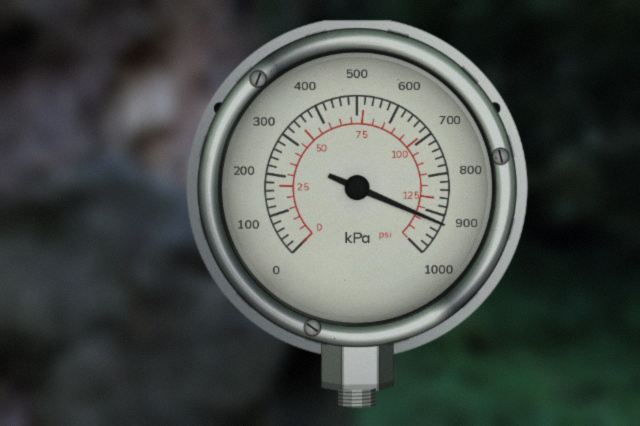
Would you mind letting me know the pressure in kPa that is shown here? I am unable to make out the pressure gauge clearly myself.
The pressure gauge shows 920 kPa
